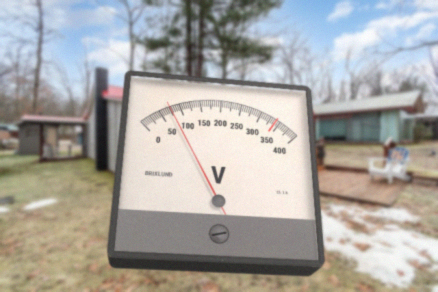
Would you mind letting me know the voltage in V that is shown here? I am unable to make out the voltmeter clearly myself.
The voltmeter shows 75 V
